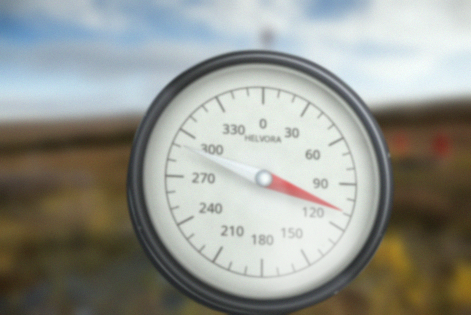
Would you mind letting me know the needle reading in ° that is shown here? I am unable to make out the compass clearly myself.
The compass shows 110 °
